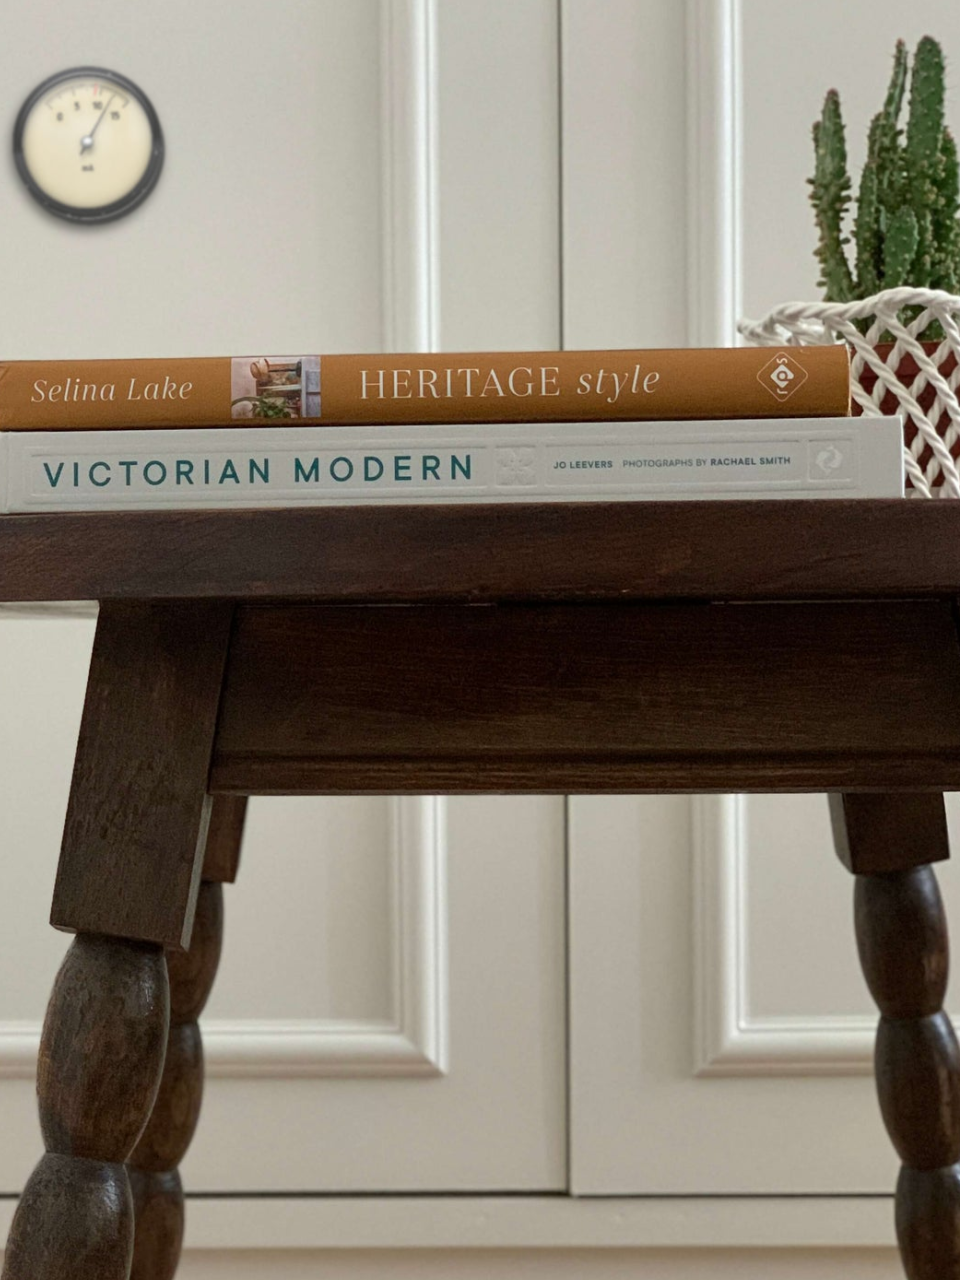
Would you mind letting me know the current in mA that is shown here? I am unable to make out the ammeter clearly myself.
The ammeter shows 12.5 mA
